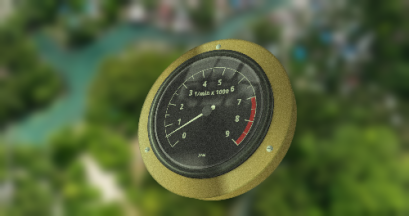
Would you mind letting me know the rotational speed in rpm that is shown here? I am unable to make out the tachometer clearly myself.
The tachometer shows 500 rpm
